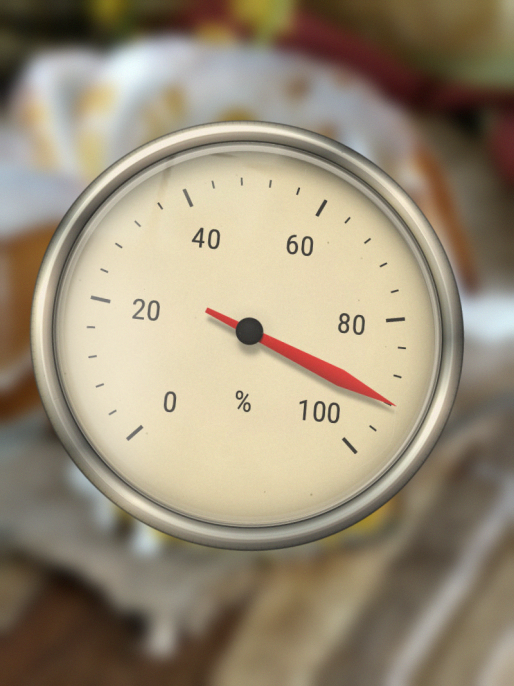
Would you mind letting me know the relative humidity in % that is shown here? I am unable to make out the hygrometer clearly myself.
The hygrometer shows 92 %
